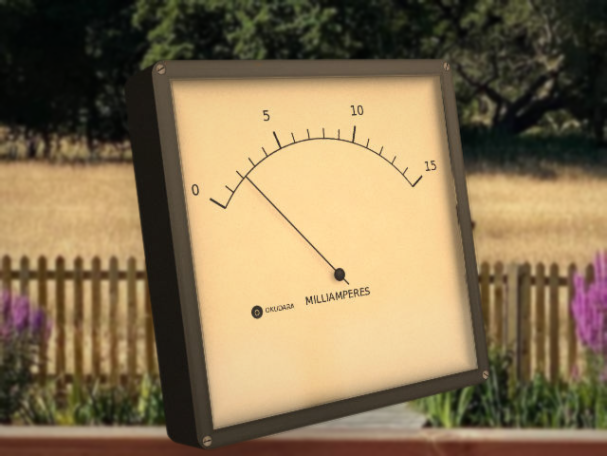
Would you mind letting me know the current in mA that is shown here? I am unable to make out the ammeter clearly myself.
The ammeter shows 2 mA
